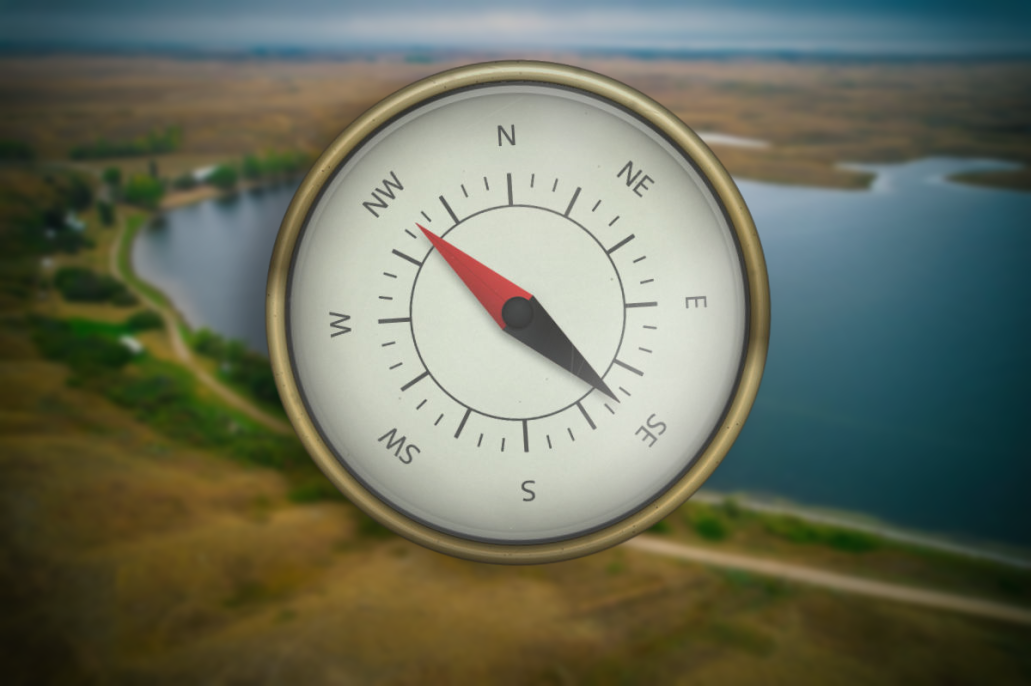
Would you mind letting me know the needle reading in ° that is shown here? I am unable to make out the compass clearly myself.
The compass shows 315 °
